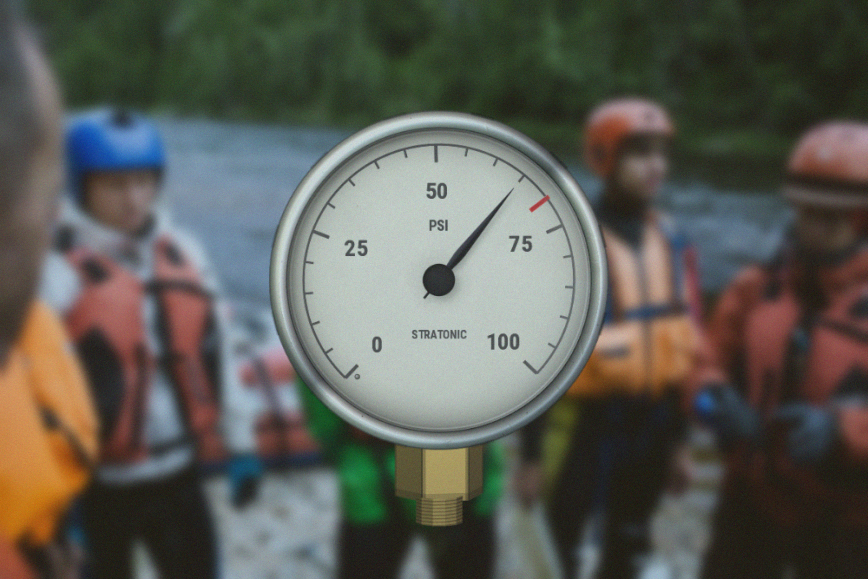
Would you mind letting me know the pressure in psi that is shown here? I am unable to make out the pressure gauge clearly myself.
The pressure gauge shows 65 psi
